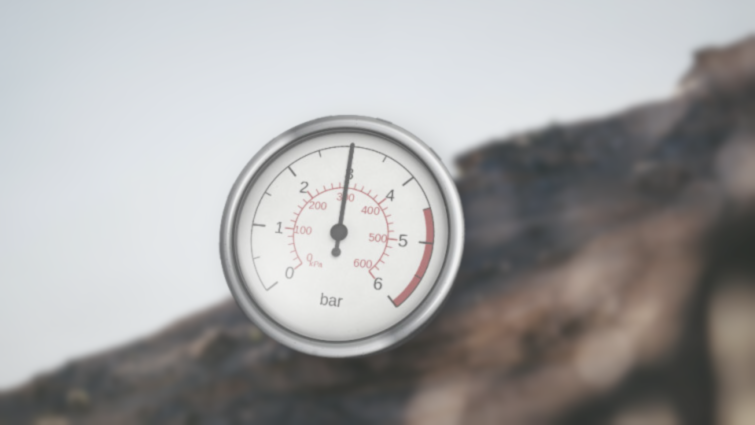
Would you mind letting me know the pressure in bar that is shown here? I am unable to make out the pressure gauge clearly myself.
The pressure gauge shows 3 bar
